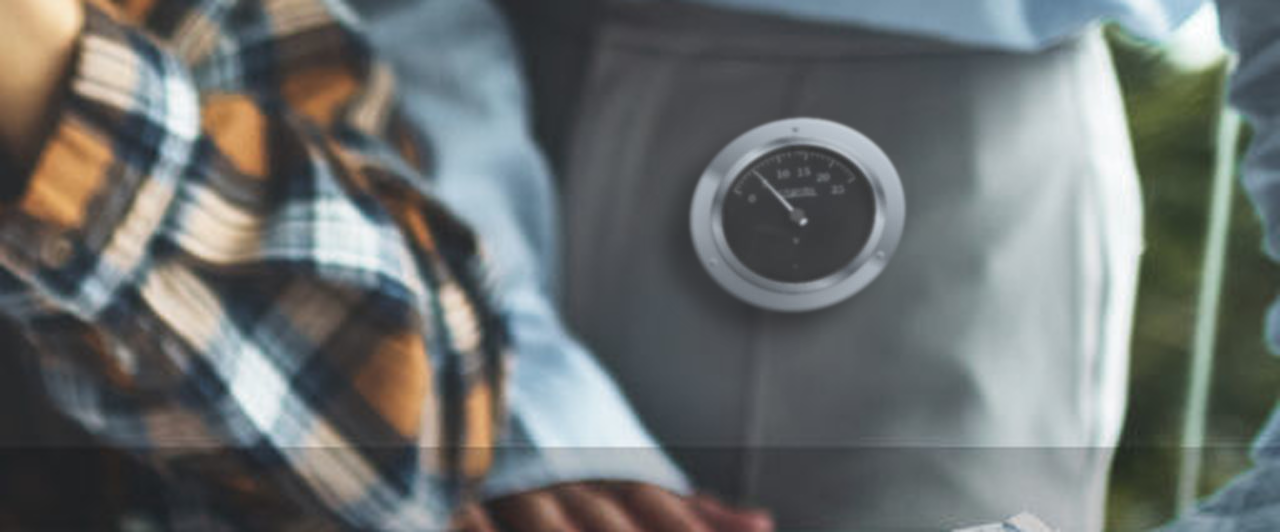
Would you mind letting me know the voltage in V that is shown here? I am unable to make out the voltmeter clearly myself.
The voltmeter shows 5 V
